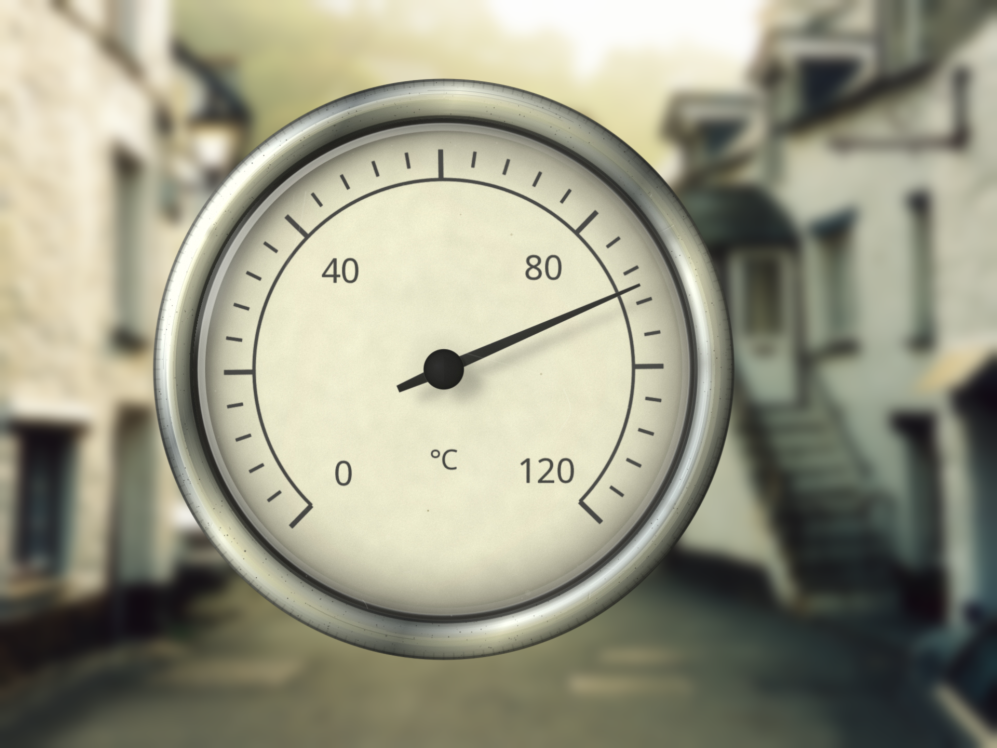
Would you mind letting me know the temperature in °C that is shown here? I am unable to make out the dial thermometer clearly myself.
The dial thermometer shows 90 °C
